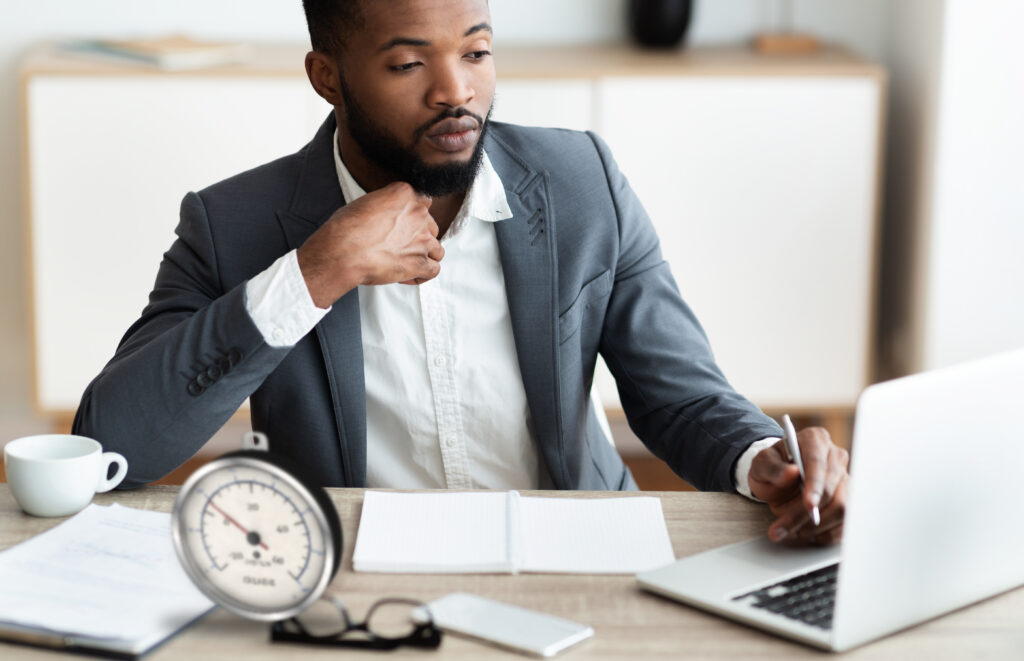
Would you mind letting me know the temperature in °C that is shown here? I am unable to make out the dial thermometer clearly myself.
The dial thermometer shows 4 °C
